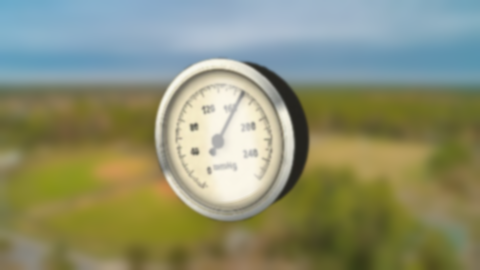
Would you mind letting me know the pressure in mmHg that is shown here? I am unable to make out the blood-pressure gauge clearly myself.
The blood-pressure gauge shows 170 mmHg
